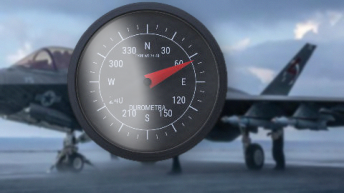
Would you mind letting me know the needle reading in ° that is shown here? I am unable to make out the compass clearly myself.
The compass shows 65 °
